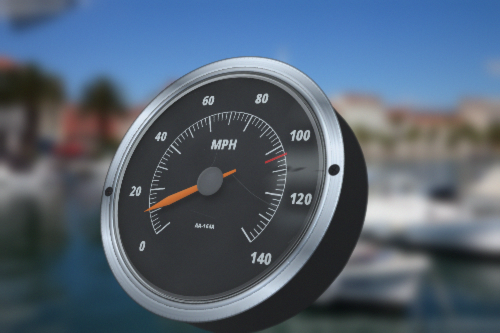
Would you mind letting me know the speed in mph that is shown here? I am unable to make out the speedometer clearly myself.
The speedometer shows 10 mph
